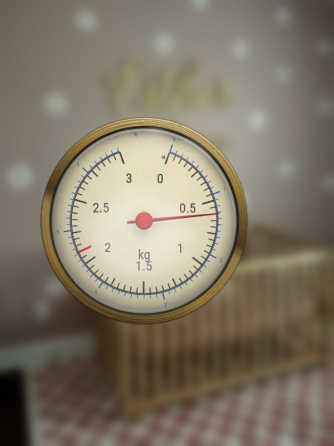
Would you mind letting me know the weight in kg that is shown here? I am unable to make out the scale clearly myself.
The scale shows 0.6 kg
